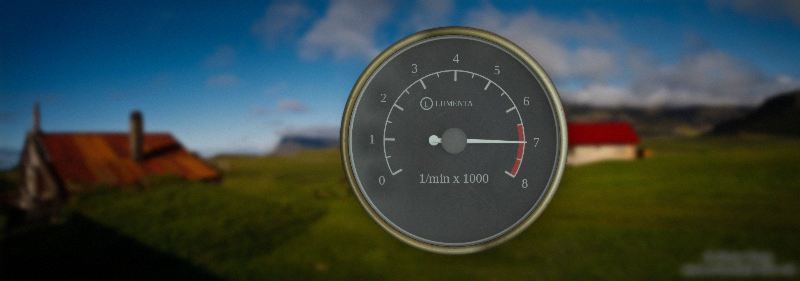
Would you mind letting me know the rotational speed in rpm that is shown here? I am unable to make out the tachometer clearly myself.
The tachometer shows 7000 rpm
